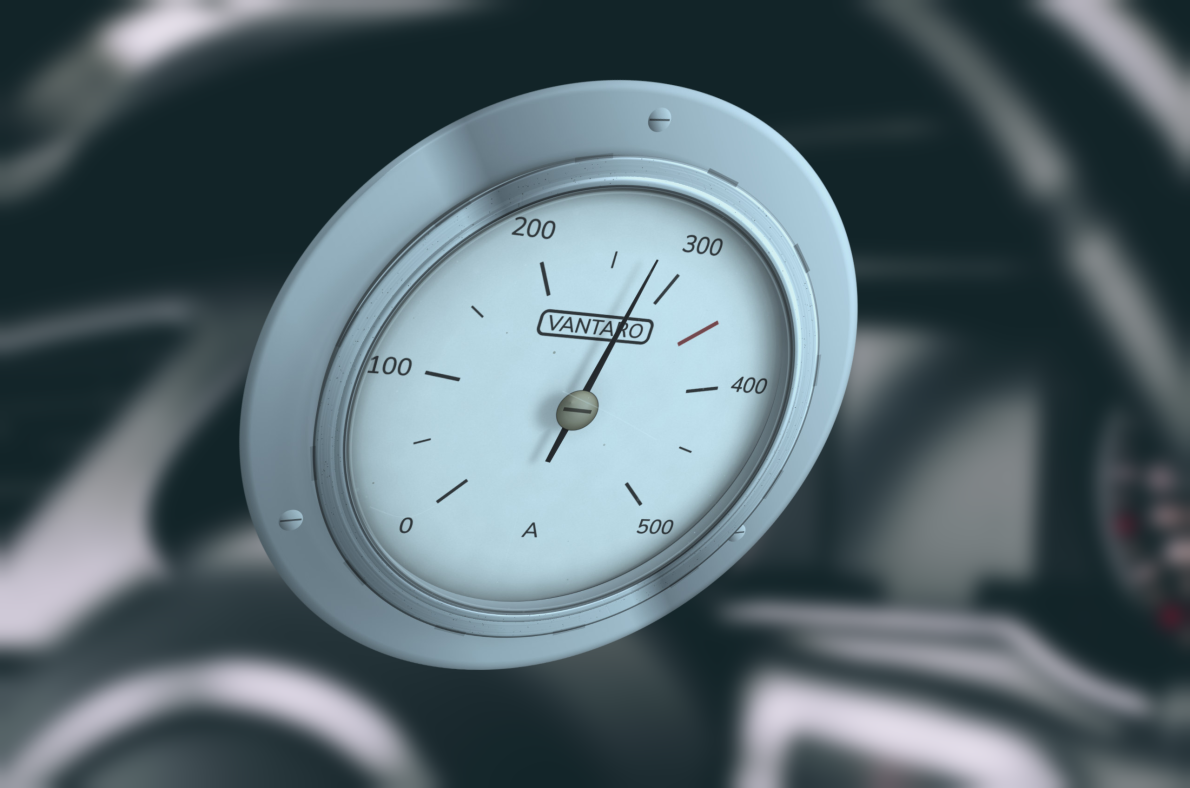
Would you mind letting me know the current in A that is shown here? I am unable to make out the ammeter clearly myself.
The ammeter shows 275 A
